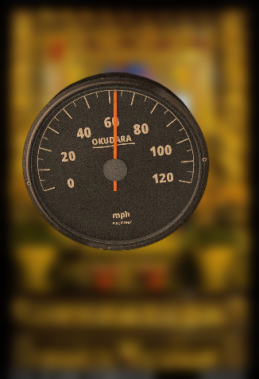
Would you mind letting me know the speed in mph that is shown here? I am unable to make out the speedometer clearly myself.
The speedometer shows 62.5 mph
